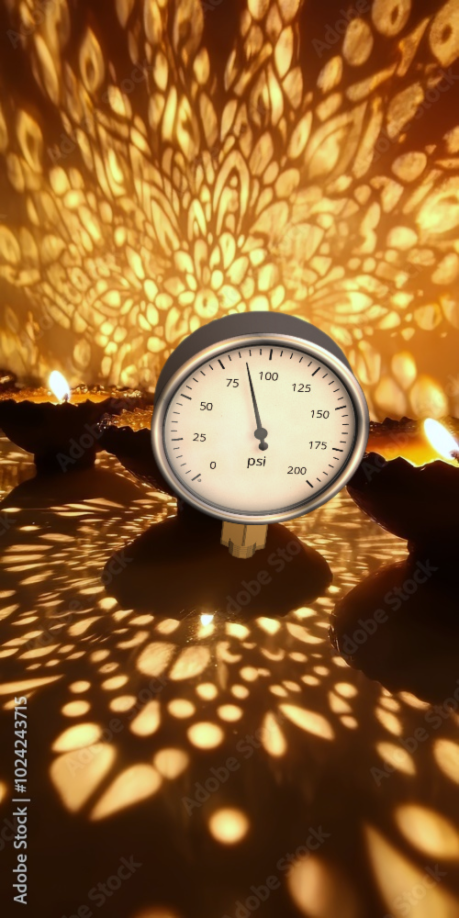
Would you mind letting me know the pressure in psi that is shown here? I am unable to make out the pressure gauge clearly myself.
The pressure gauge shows 87.5 psi
